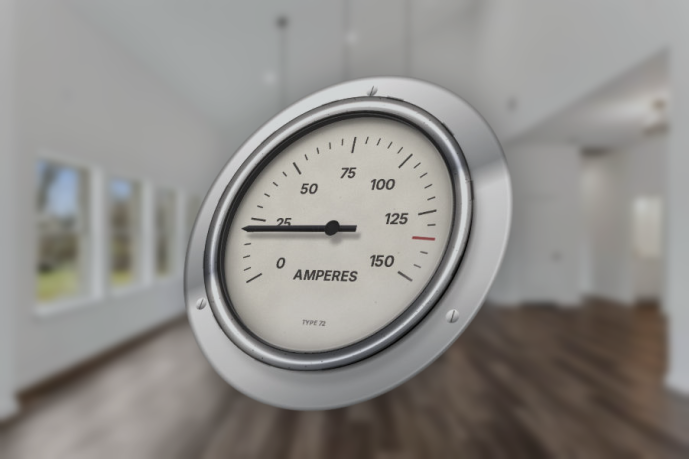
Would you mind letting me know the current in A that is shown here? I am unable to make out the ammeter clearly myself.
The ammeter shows 20 A
